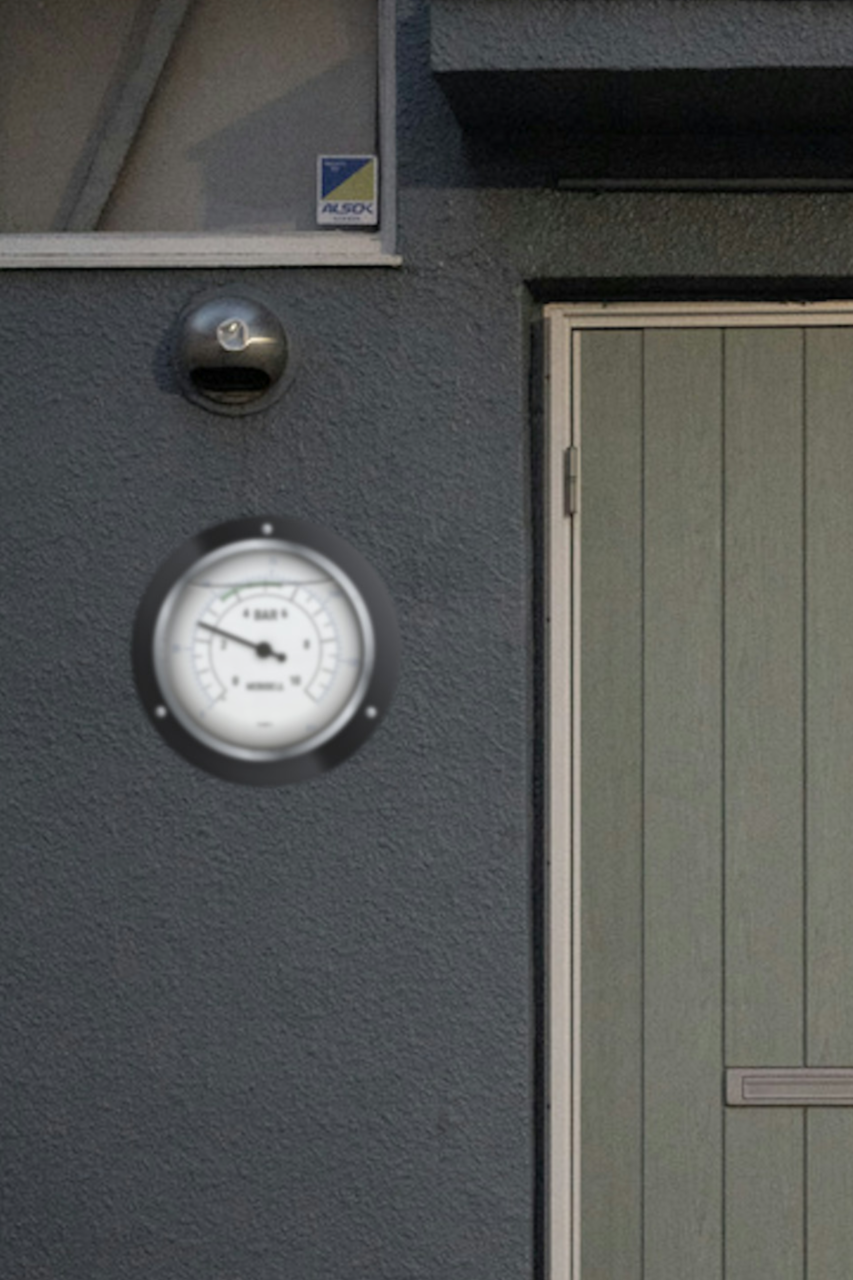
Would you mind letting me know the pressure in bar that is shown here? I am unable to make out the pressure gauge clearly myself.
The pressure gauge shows 2.5 bar
